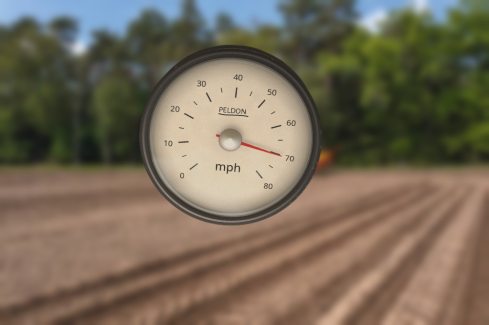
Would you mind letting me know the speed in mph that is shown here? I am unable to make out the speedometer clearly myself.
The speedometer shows 70 mph
